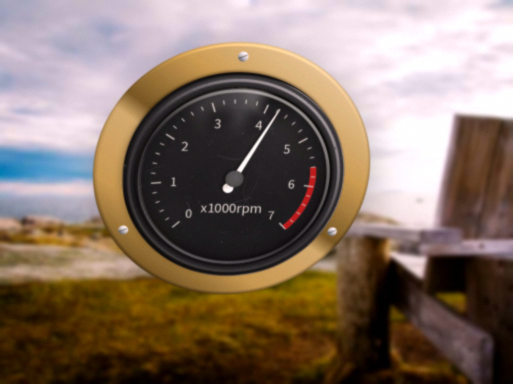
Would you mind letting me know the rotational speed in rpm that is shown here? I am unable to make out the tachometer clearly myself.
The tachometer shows 4200 rpm
